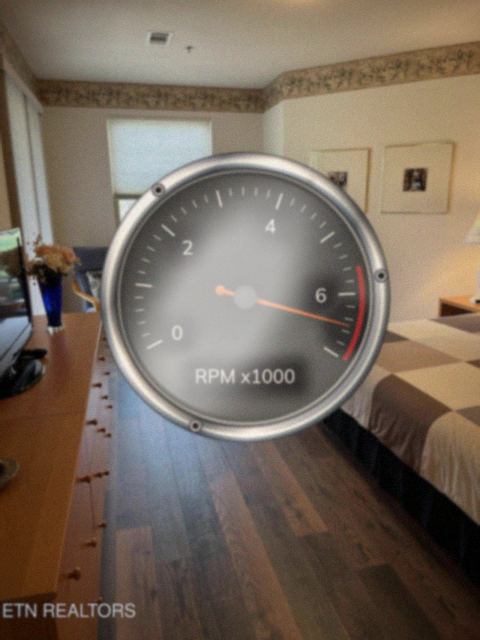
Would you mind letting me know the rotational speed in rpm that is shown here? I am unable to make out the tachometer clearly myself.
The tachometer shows 6500 rpm
